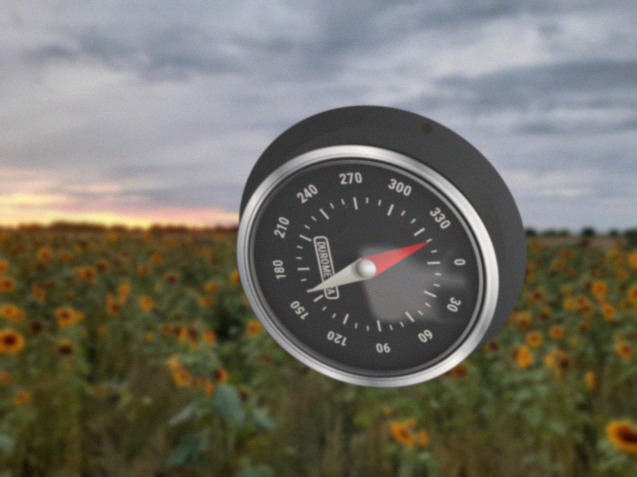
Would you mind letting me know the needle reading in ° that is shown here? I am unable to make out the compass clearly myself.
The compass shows 340 °
